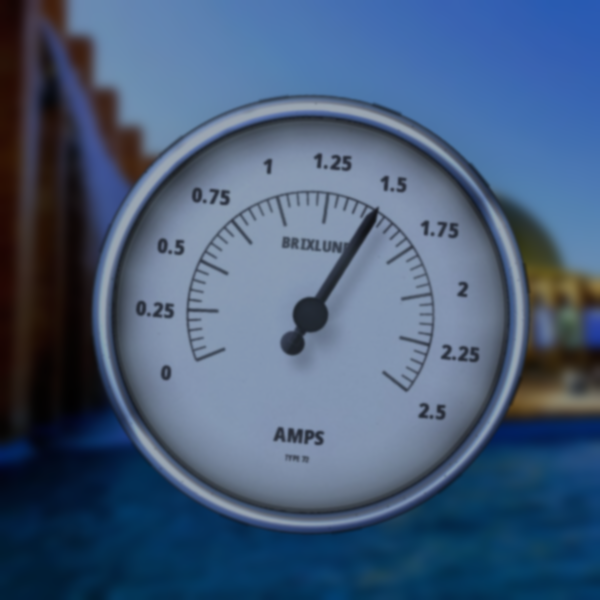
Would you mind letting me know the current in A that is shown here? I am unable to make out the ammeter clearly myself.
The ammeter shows 1.5 A
